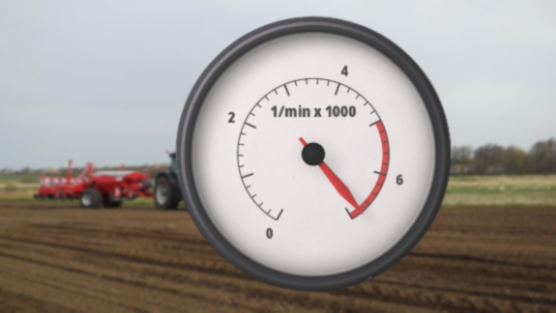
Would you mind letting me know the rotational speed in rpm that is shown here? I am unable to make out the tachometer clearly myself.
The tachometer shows 6800 rpm
